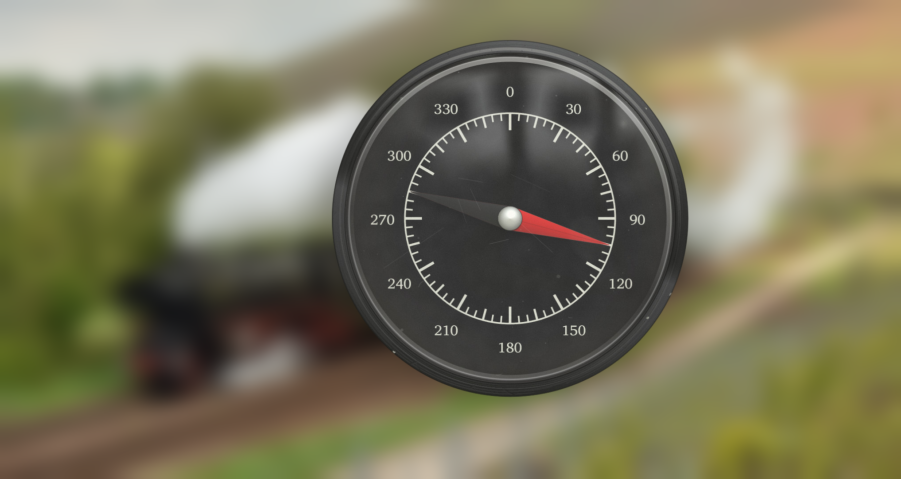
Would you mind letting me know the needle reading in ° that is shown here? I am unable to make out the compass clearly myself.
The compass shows 105 °
